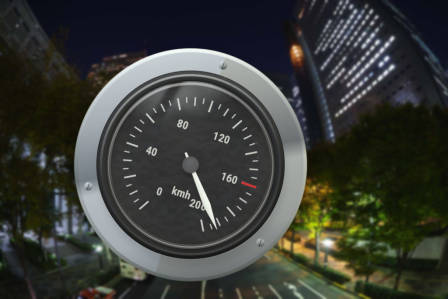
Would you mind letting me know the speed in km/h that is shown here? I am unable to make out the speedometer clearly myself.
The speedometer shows 192.5 km/h
